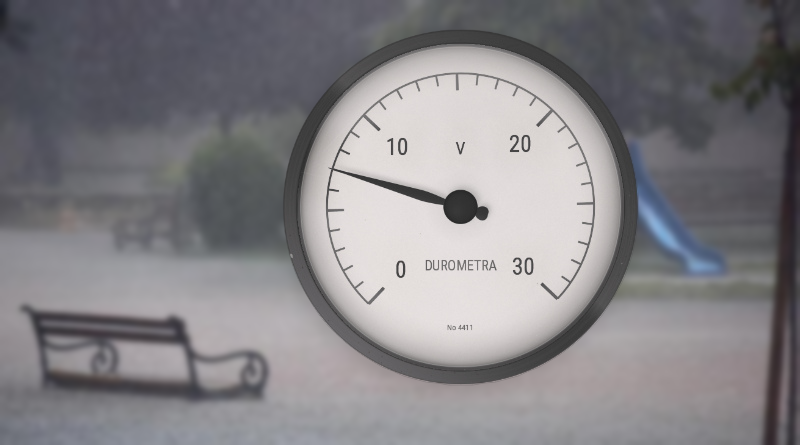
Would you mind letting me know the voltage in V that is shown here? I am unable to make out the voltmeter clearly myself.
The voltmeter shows 7 V
